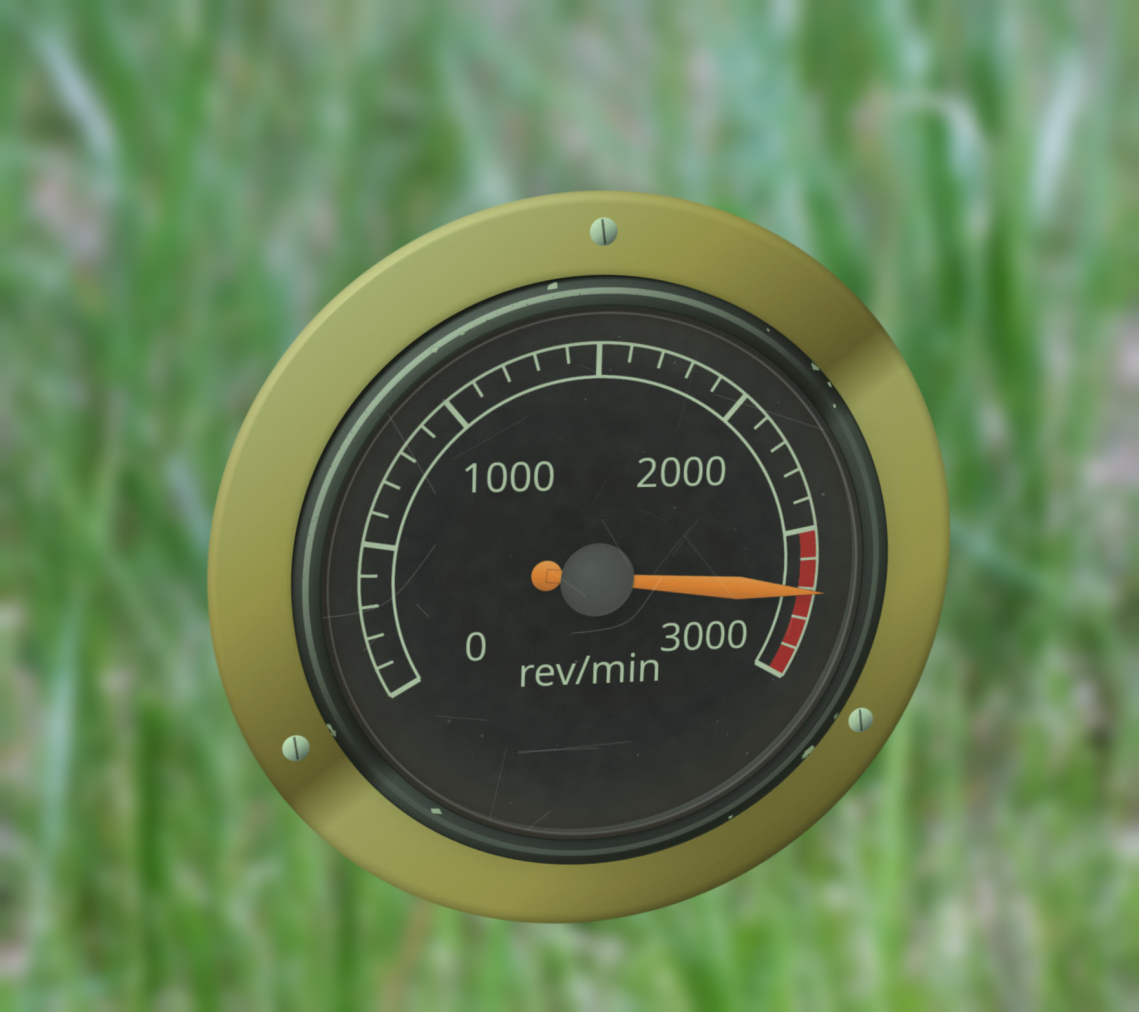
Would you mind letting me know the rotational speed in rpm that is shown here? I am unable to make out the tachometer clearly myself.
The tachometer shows 2700 rpm
